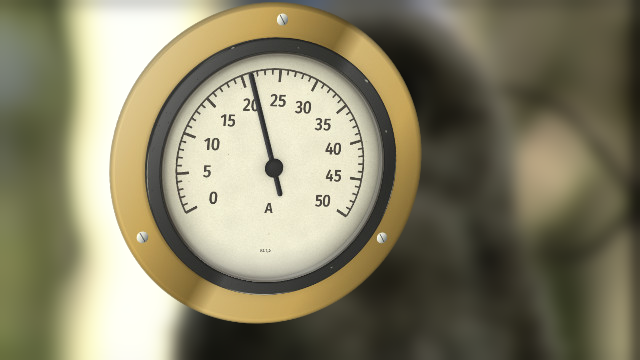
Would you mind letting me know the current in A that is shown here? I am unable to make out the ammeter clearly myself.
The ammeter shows 21 A
